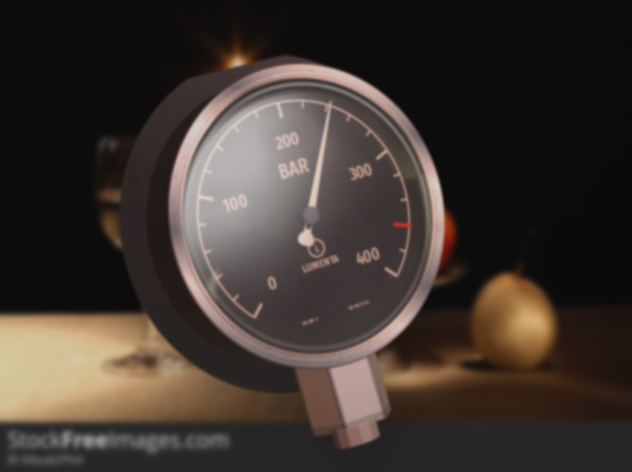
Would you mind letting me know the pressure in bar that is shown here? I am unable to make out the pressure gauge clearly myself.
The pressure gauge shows 240 bar
